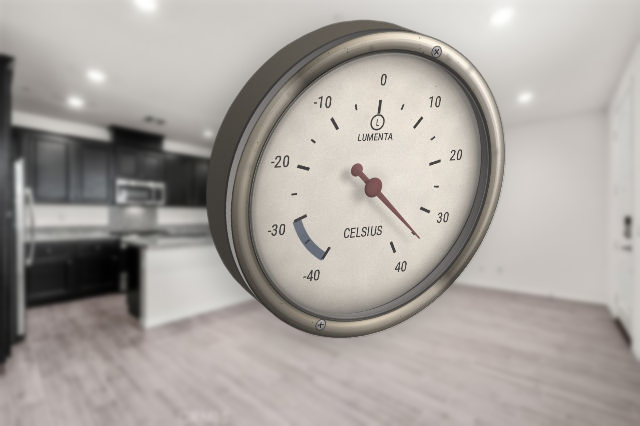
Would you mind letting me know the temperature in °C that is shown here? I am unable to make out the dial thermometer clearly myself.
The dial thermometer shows 35 °C
